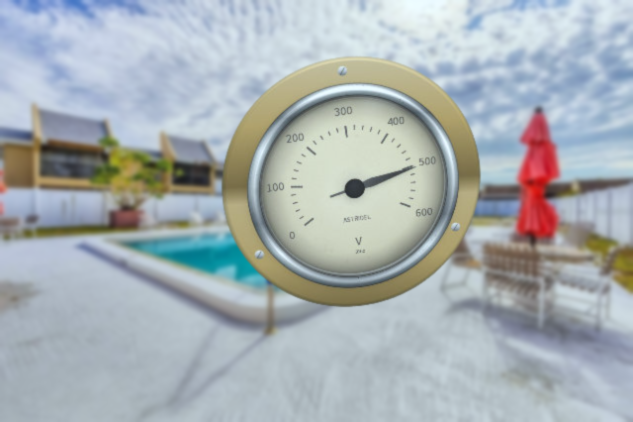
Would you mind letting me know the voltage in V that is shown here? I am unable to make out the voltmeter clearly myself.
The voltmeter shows 500 V
